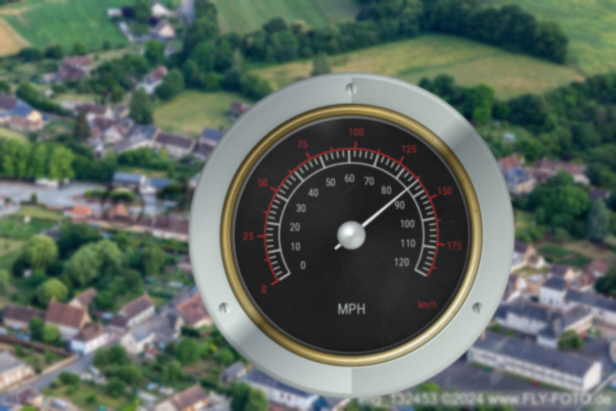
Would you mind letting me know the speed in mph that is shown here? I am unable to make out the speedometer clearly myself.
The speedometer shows 86 mph
